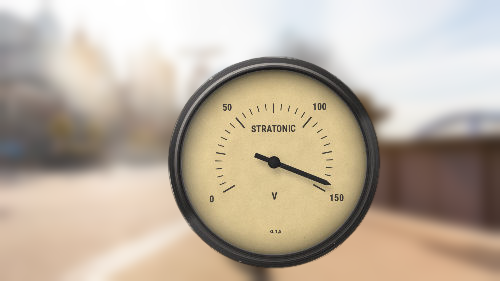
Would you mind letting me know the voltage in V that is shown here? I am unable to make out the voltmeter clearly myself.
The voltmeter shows 145 V
